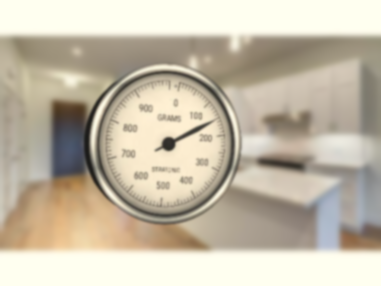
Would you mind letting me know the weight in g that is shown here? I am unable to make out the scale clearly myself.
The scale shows 150 g
